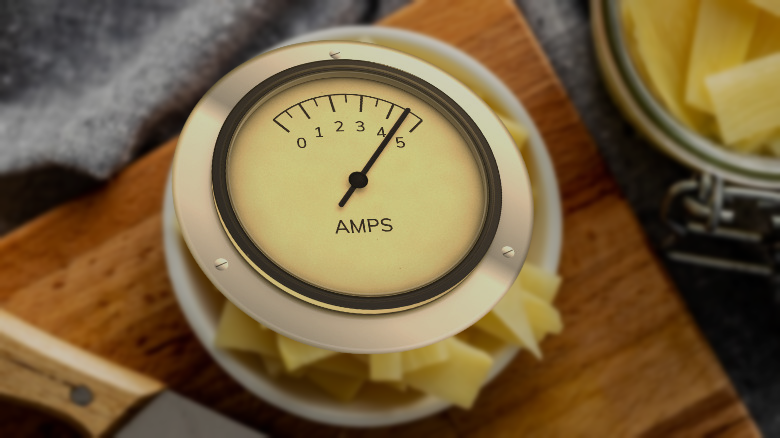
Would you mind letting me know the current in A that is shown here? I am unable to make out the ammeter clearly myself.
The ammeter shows 4.5 A
